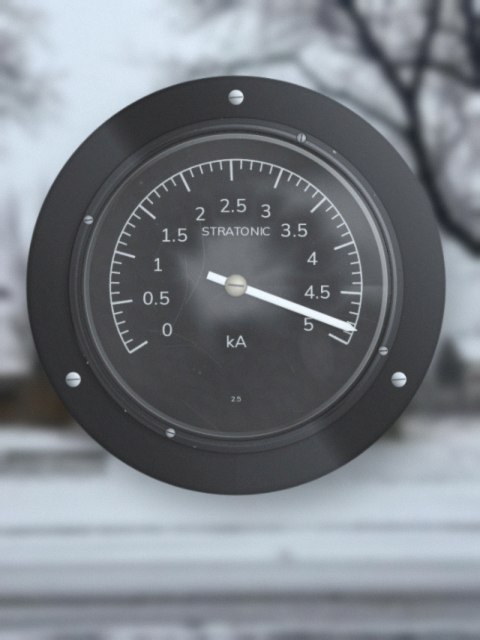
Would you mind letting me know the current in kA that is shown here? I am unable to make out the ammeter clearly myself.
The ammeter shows 4.85 kA
